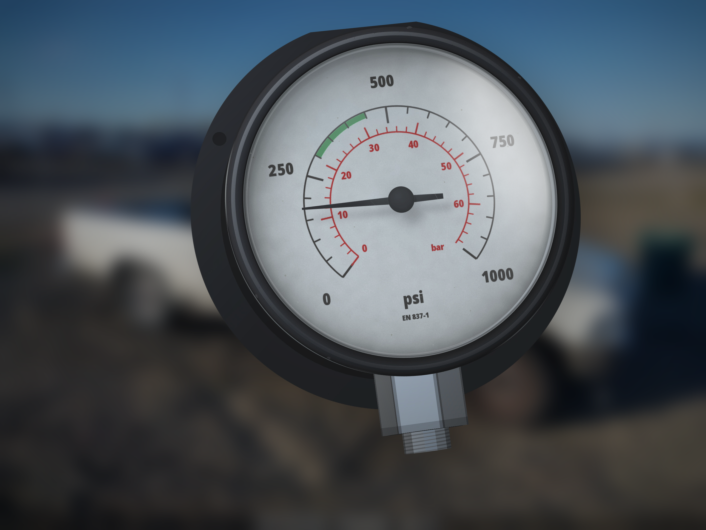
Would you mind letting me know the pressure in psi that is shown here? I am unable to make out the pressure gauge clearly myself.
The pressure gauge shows 175 psi
